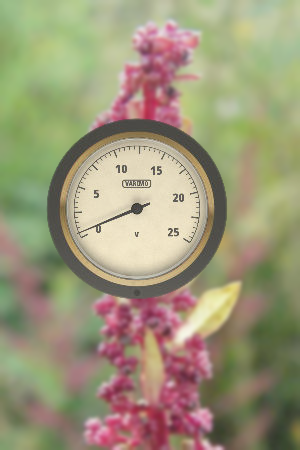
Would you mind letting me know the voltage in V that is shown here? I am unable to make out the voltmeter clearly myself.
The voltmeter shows 0.5 V
